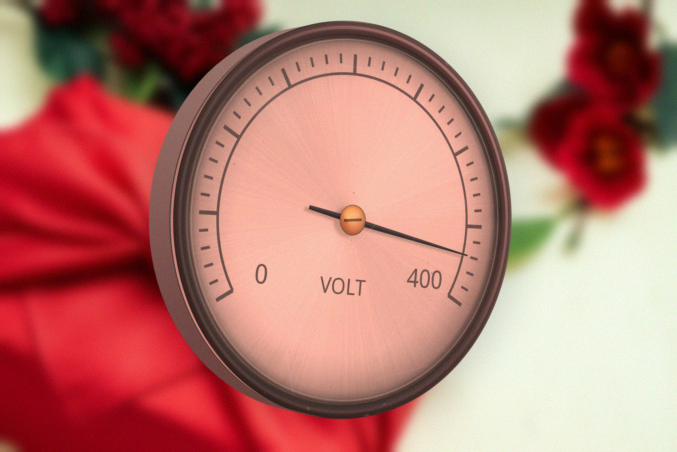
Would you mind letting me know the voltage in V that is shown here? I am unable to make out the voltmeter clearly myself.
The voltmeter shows 370 V
